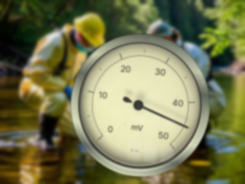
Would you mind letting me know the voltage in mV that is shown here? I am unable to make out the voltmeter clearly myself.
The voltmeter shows 45 mV
